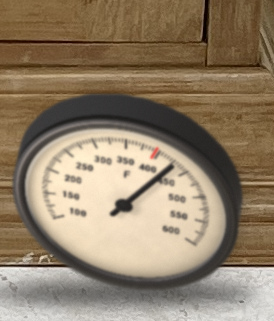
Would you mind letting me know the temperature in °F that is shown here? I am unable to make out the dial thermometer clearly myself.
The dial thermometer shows 425 °F
